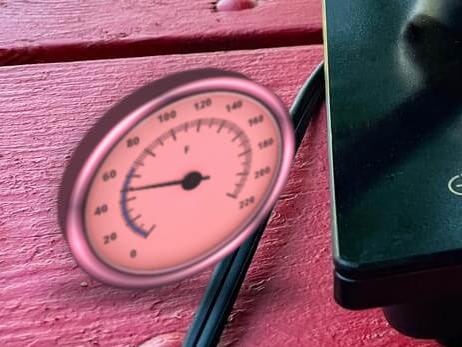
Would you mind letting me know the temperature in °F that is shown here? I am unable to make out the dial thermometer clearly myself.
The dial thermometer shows 50 °F
